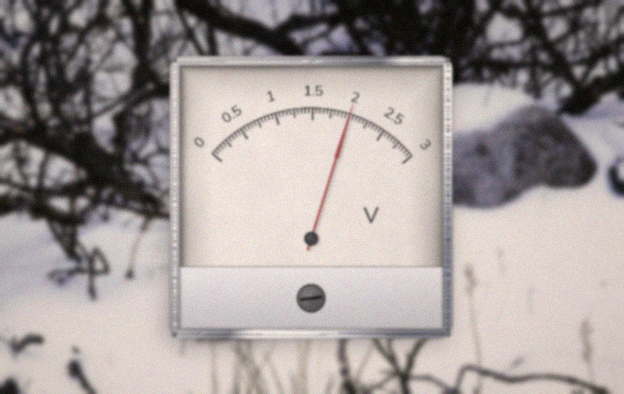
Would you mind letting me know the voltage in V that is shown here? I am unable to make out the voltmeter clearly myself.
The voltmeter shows 2 V
